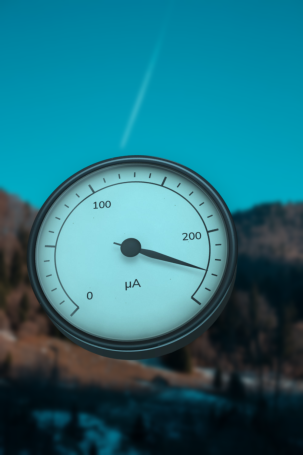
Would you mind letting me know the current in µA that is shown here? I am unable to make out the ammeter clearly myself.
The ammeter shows 230 µA
